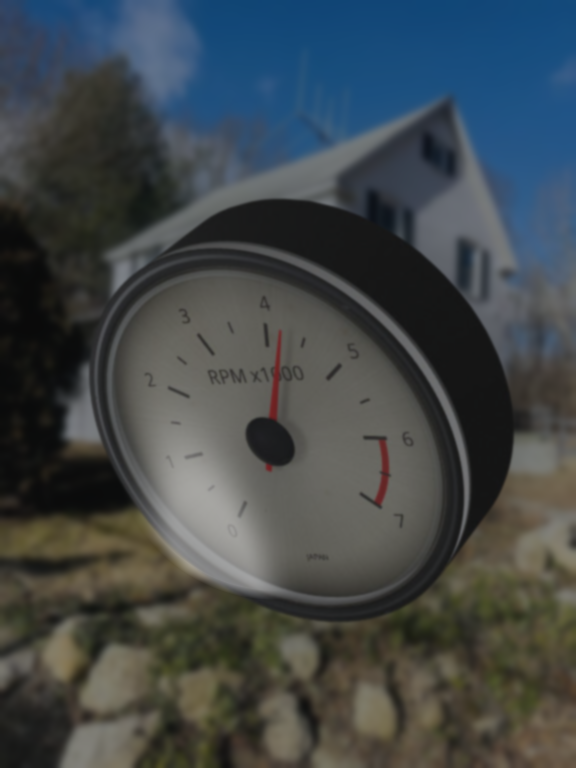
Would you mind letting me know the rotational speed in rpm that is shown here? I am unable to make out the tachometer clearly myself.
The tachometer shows 4250 rpm
